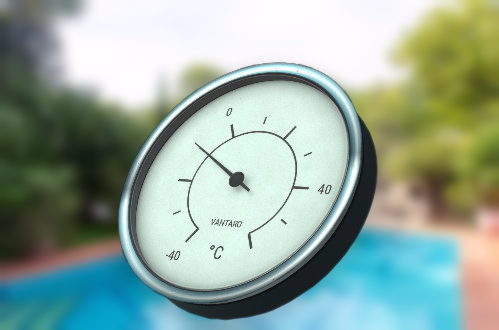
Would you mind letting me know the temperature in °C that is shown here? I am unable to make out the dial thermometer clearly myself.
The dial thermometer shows -10 °C
